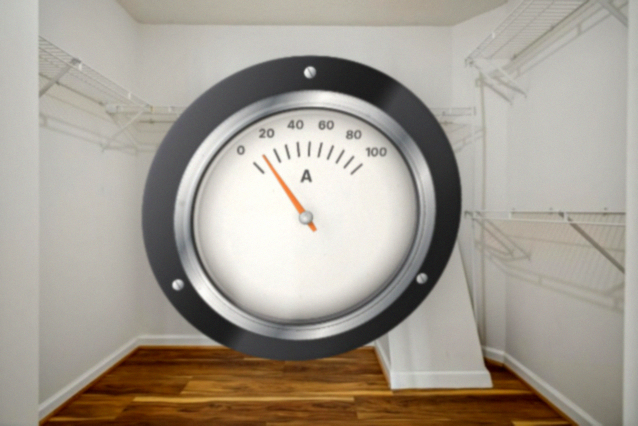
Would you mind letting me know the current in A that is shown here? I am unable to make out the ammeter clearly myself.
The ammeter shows 10 A
